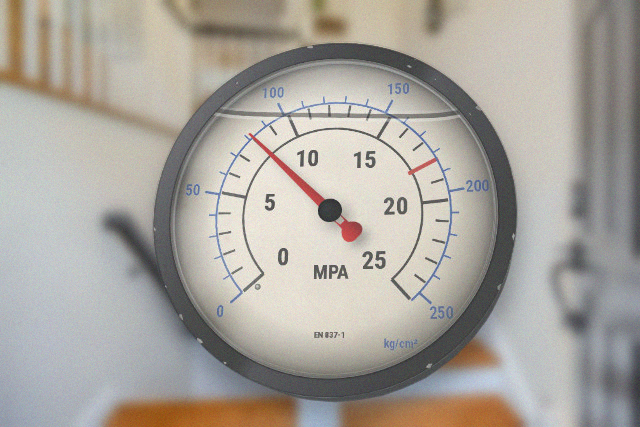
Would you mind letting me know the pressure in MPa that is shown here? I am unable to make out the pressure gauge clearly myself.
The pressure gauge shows 8 MPa
